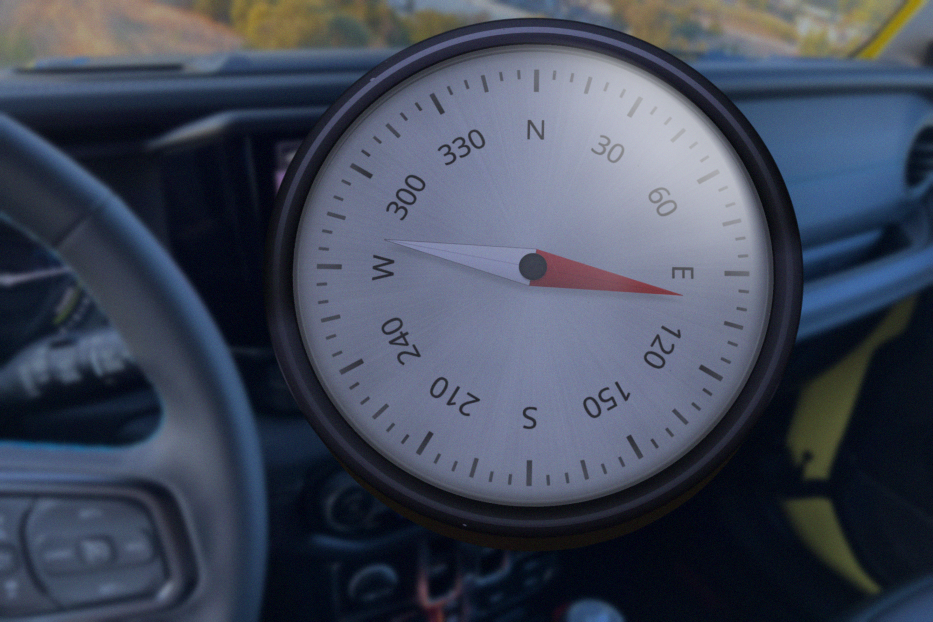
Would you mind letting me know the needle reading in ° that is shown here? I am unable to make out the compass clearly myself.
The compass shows 100 °
